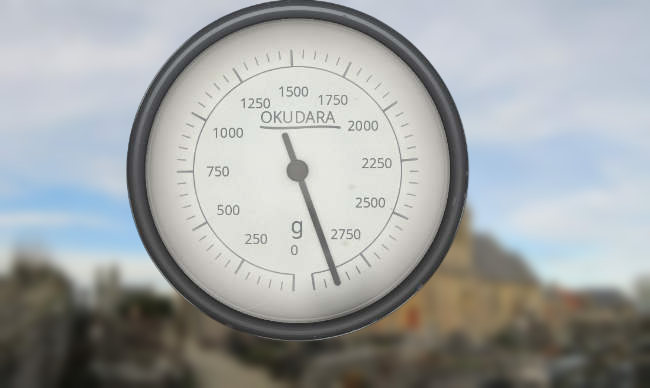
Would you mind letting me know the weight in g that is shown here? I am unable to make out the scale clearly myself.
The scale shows 2900 g
